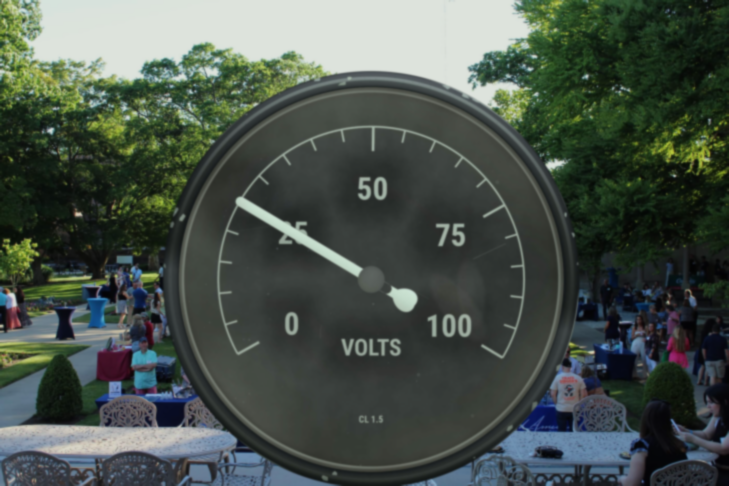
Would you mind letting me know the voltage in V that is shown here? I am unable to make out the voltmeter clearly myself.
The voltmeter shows 25 V
